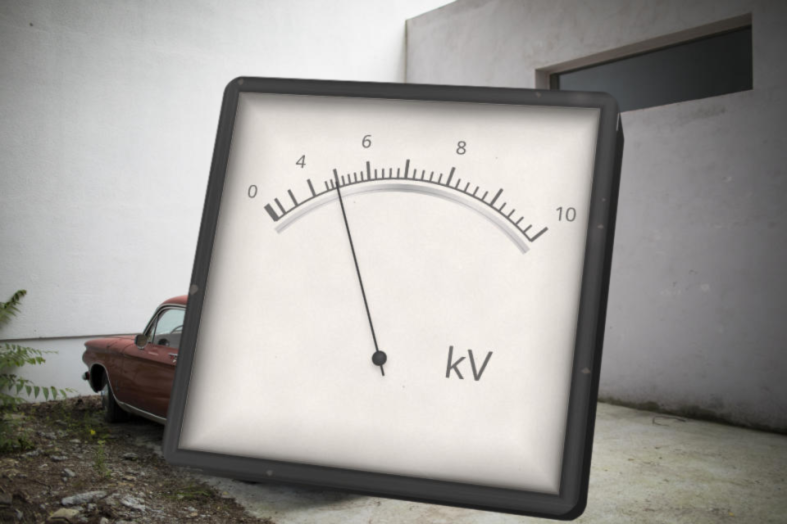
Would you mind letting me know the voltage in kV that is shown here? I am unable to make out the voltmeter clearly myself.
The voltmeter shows 5 kV
